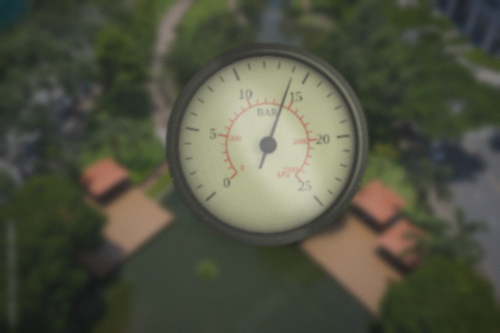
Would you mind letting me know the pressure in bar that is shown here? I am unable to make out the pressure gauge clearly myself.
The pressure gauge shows 14 bar
